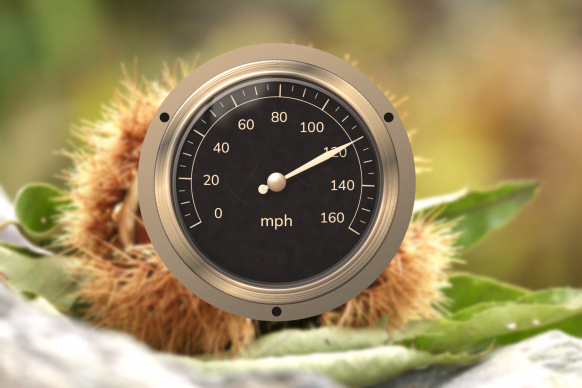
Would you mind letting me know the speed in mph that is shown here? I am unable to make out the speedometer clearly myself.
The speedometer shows 120 mph
